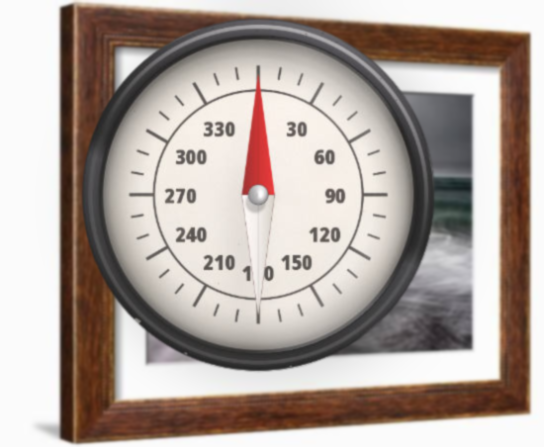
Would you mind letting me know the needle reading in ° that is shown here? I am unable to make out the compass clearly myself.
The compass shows 0 °
